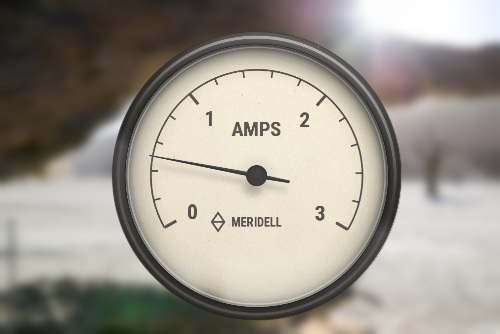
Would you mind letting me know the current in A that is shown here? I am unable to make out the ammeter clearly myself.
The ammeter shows 0.5 A
